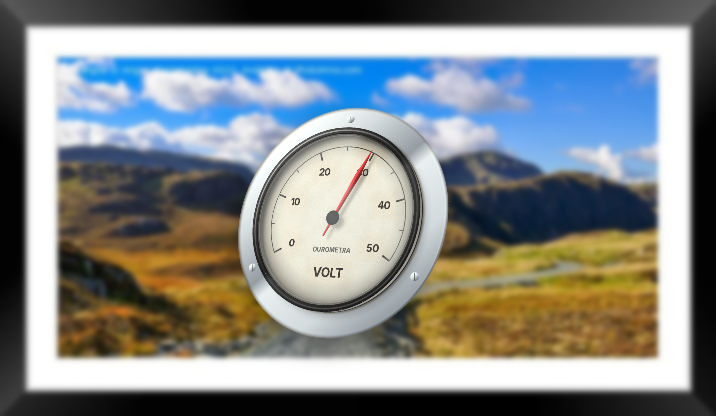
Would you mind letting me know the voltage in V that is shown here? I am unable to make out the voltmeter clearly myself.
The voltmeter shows 30 V
